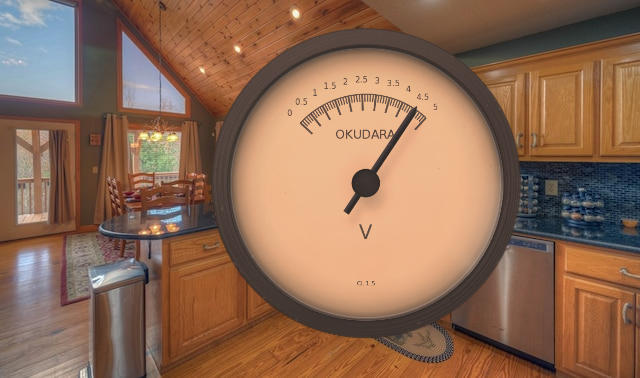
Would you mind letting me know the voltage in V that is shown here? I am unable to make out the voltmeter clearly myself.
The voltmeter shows 4.5 V
